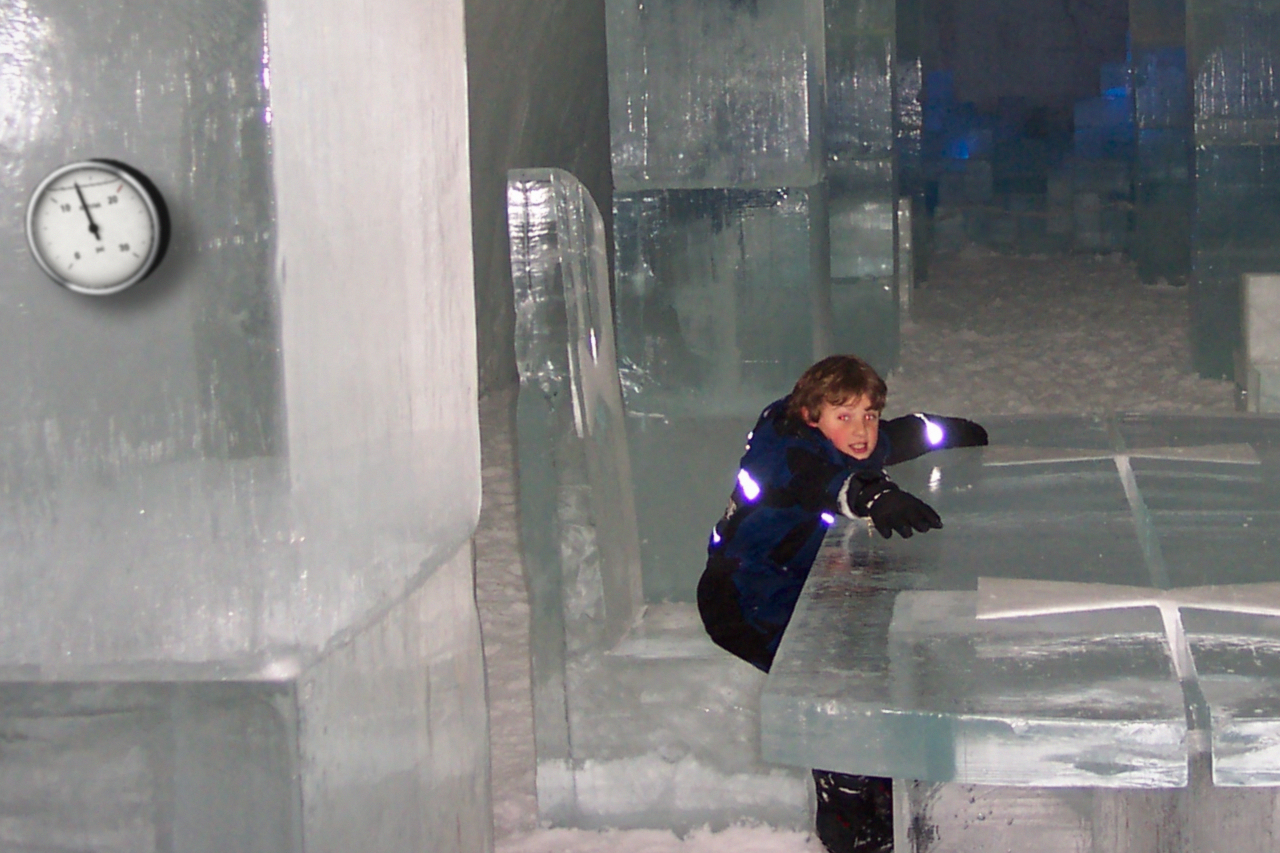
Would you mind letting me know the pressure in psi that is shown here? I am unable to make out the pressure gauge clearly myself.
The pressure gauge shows 14 psi
